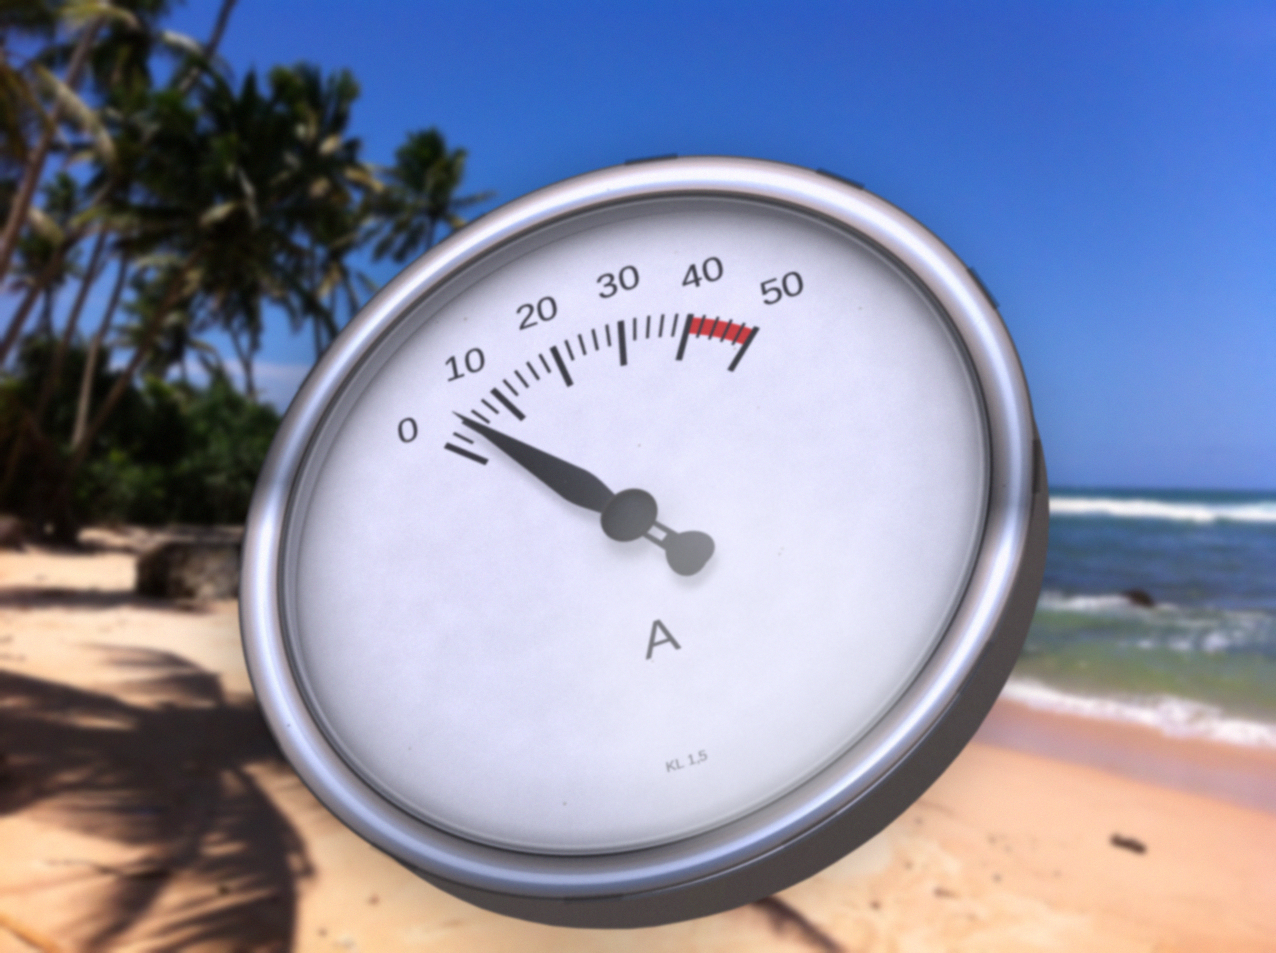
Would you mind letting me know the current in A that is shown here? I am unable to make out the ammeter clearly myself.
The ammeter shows 4 A
